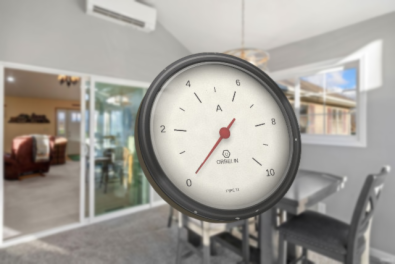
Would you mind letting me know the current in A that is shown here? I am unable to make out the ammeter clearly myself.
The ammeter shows 0 A
